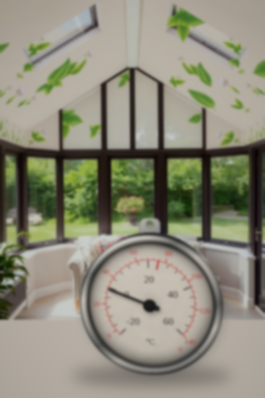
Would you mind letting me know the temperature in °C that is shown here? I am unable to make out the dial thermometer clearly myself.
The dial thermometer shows 0 °C
